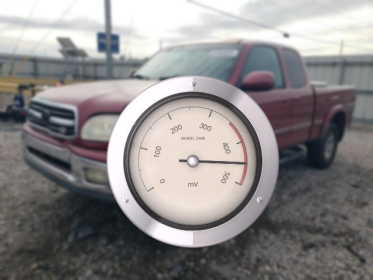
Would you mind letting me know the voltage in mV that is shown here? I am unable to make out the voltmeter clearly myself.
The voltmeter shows 450 mV
